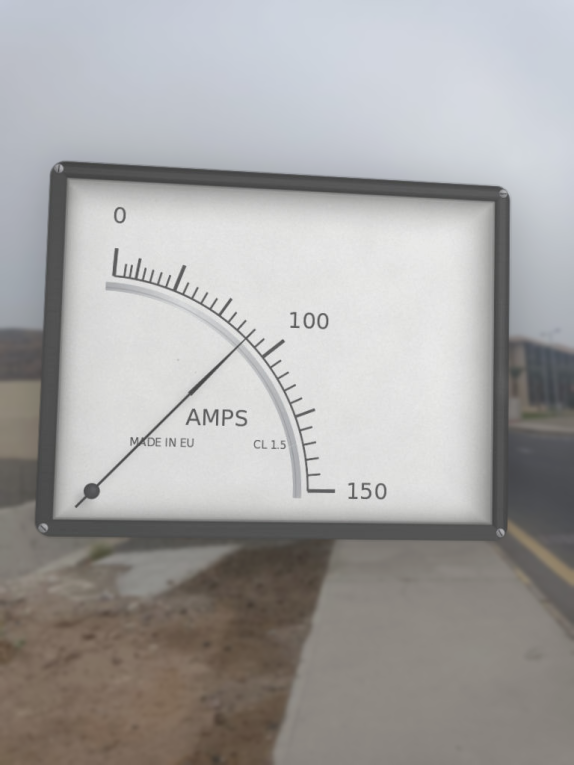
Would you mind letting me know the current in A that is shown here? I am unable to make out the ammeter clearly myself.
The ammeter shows 90 A
